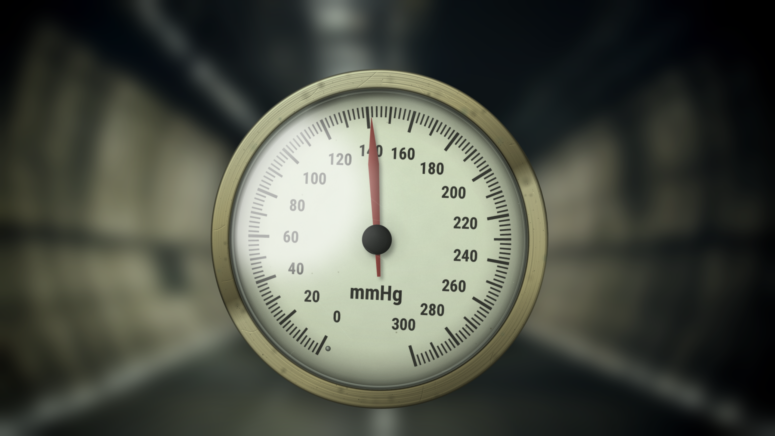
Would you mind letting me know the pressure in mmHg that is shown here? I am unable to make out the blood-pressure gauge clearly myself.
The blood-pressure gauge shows 142 mmHg
